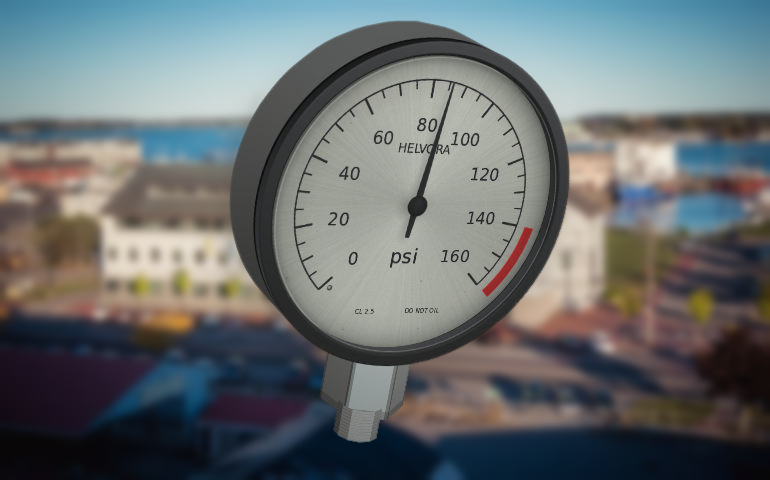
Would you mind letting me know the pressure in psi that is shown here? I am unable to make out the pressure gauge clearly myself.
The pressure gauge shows 85 psi
